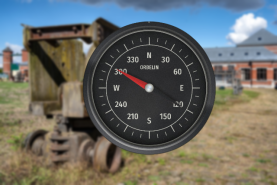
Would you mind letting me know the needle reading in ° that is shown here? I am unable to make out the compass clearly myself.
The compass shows 300 °
